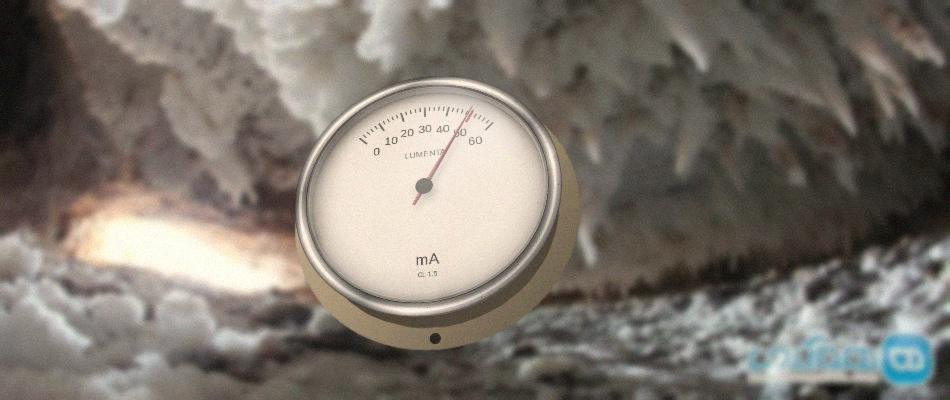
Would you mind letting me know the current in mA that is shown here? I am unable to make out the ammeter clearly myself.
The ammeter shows 50 mA
